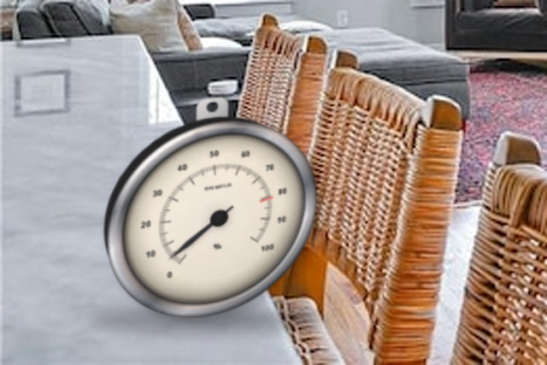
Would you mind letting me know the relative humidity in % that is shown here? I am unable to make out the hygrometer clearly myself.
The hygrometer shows 5 %
